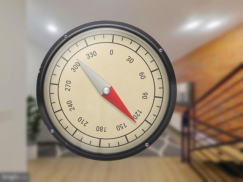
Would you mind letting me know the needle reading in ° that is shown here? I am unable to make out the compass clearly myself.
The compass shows 130 °
